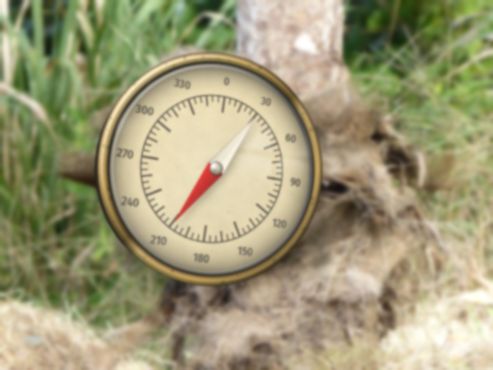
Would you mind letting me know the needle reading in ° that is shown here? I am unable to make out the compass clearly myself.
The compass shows 210 °
